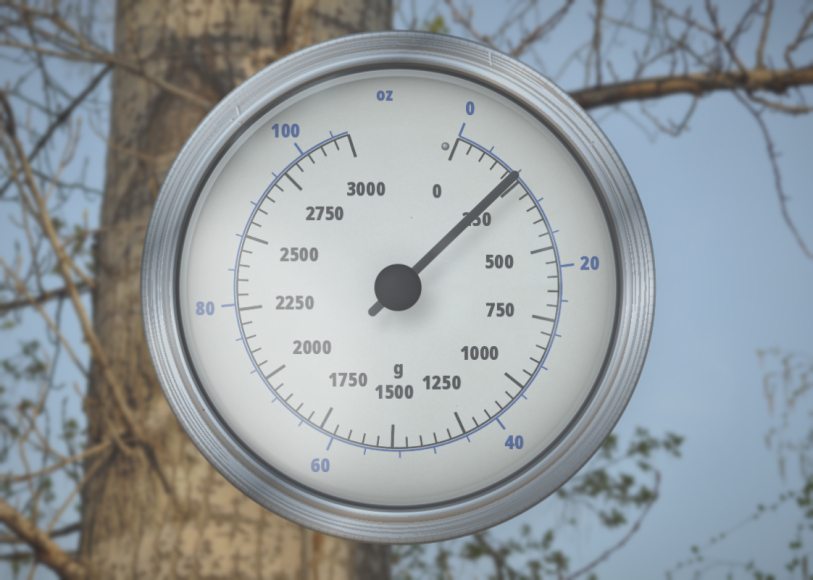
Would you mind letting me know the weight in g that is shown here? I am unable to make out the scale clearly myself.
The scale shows 225 g
